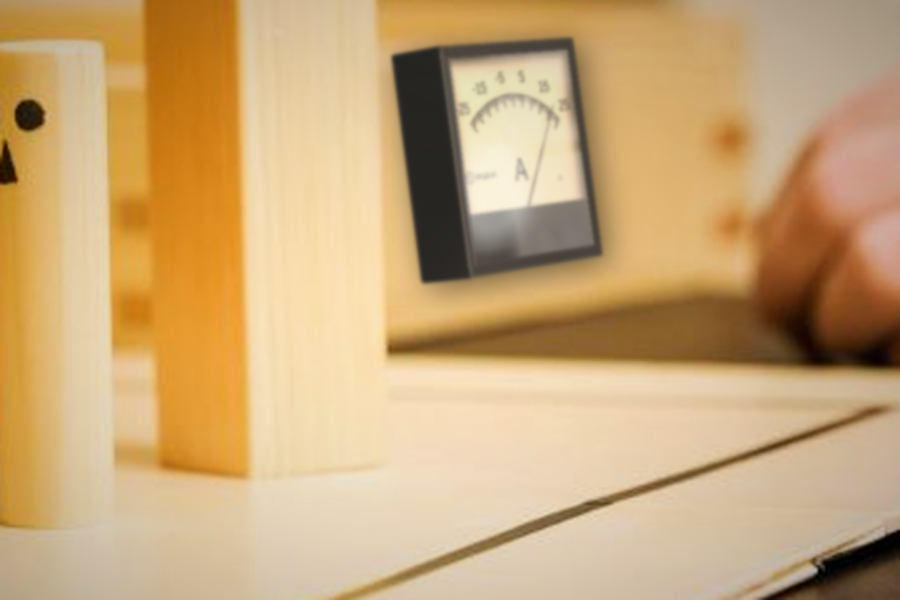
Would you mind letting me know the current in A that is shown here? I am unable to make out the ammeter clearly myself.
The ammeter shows 20 A
